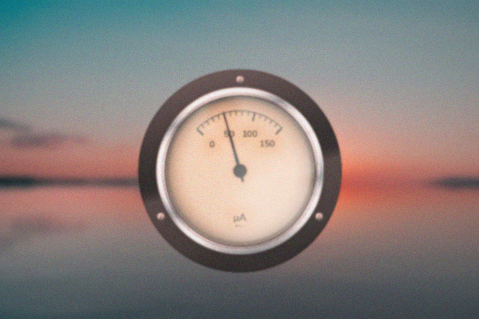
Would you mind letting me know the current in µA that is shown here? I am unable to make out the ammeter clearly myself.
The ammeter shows 50 µA
